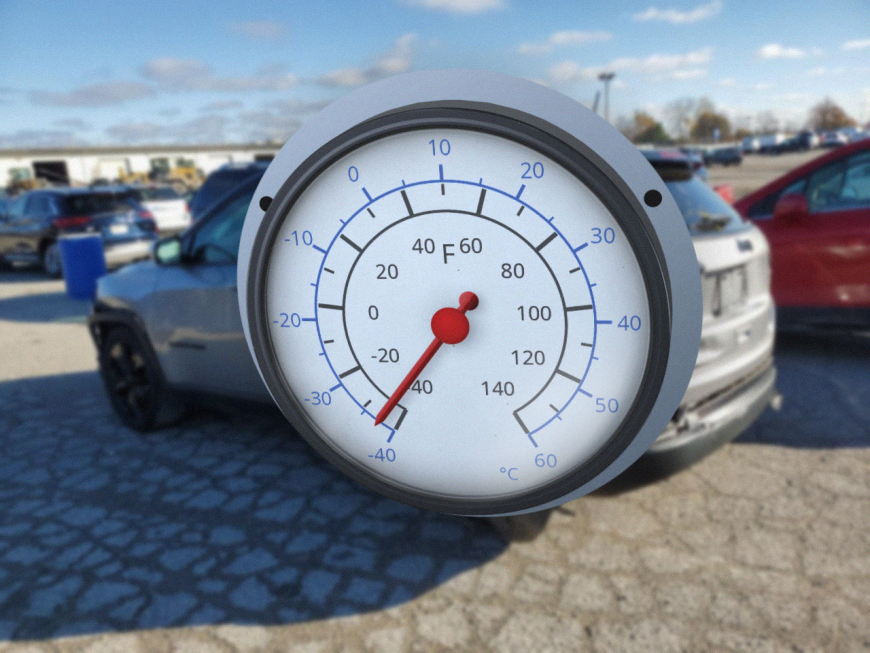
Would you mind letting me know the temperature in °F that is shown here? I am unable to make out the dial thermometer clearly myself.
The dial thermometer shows -35 °F
